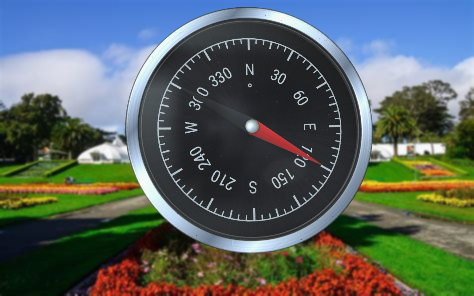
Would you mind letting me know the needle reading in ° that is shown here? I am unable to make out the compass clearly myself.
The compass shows 120 °
